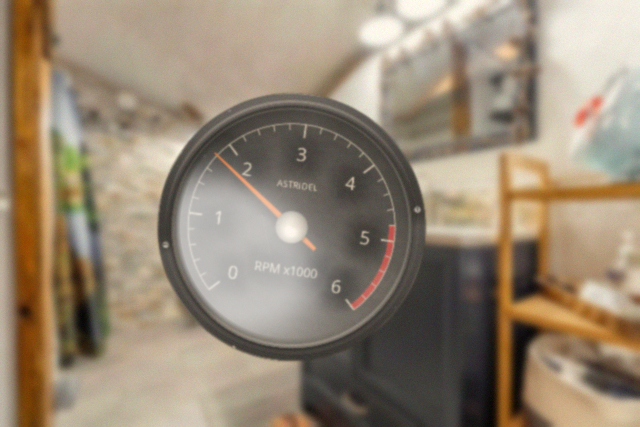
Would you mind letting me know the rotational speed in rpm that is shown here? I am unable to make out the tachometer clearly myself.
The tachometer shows 1800 rpm
